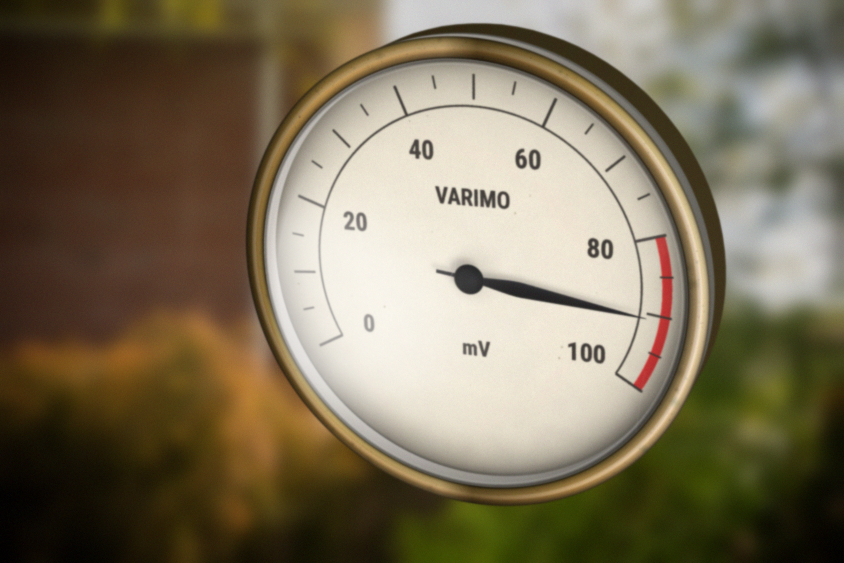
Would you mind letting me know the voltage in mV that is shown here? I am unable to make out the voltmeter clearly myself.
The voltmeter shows 90 mV
